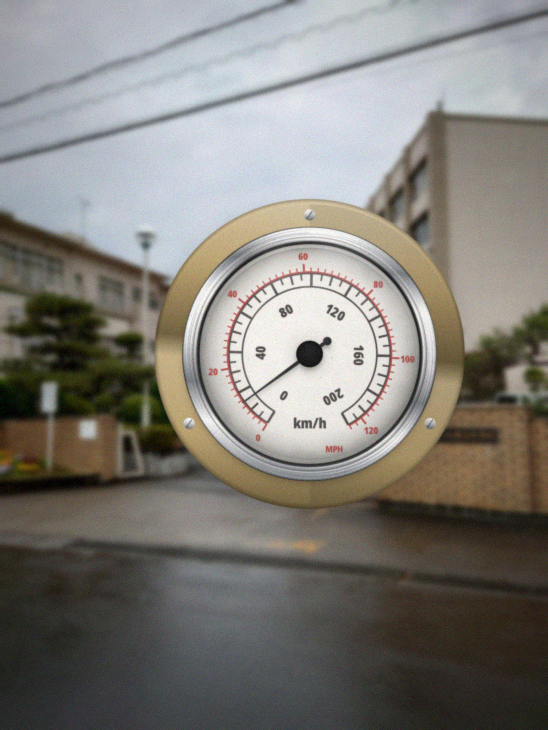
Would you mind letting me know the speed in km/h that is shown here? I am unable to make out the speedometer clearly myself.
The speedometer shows 15 km/h
